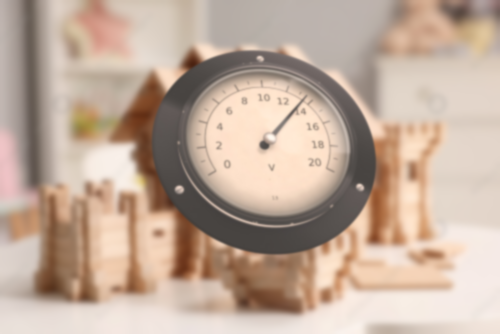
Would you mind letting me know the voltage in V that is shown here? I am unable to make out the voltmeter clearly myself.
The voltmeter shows 13.5 V
